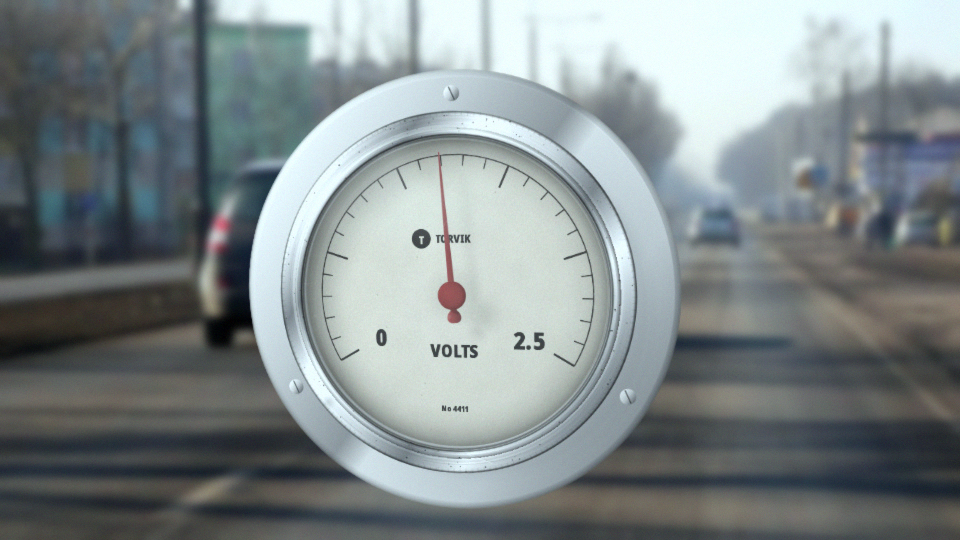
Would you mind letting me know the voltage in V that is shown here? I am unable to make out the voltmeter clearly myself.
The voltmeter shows 1.2 V
